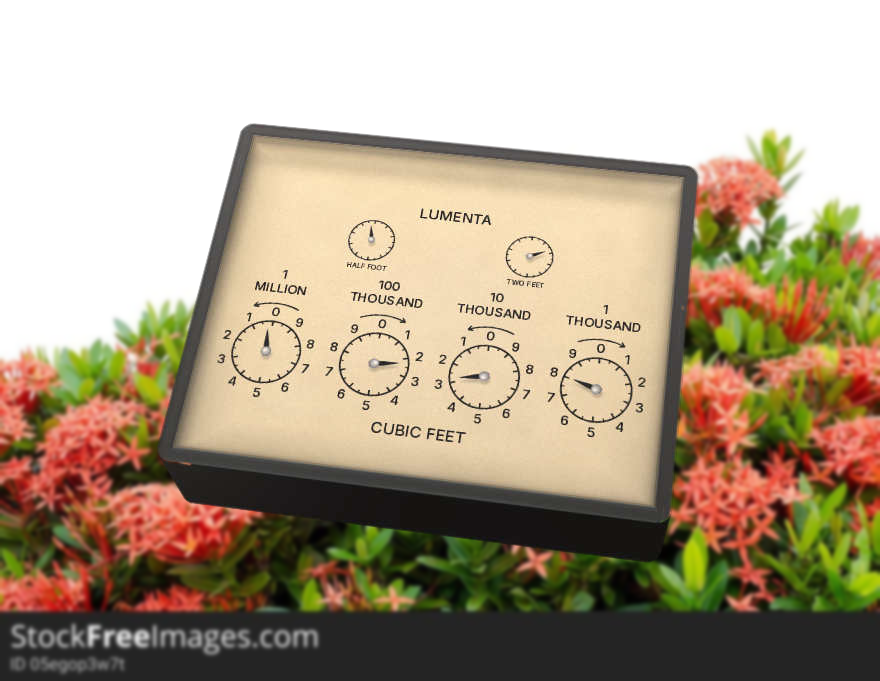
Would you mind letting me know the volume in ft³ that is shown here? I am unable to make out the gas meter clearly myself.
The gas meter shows 22800 ft³
